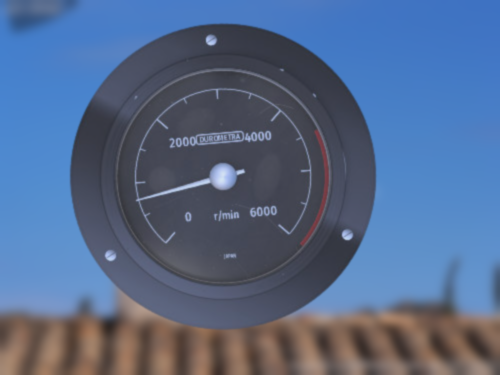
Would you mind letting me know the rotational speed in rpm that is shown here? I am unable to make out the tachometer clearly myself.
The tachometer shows 750 rpm
